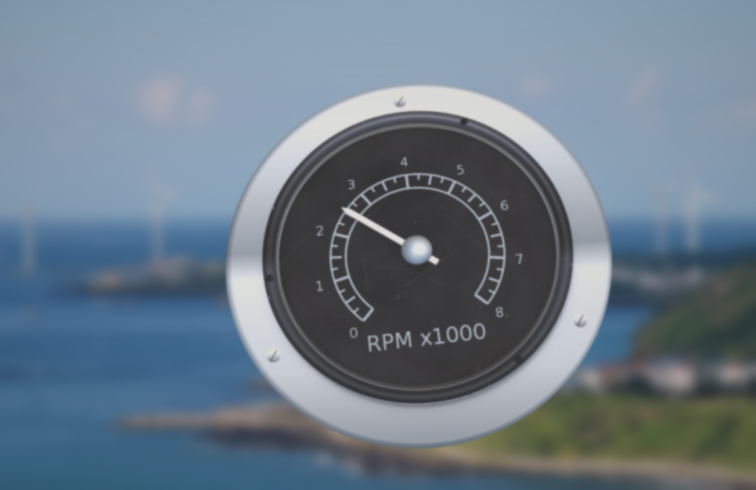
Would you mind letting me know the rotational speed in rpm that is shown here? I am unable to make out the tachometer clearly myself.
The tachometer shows 2500 rpm
